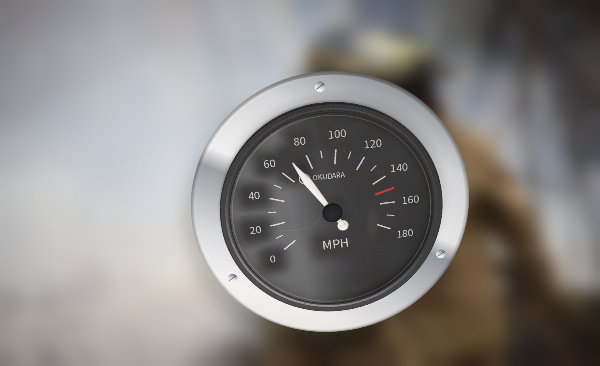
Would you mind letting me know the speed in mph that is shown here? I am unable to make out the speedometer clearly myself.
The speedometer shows 70 mph
